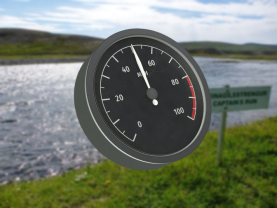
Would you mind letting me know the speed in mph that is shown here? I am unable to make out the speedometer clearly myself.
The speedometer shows 50 mph
